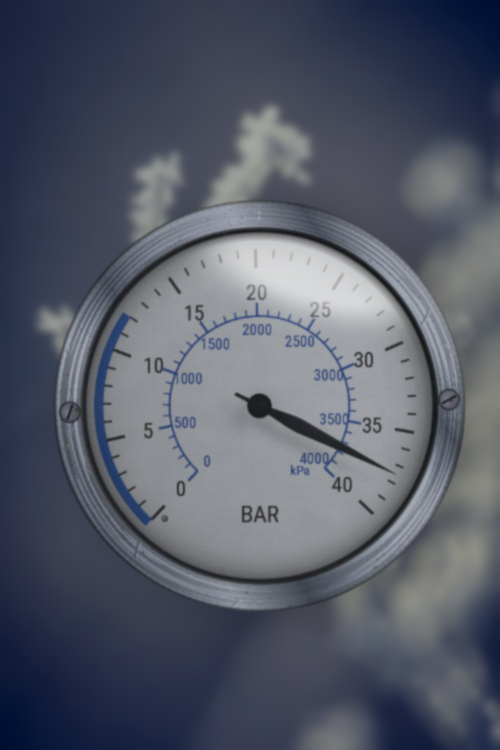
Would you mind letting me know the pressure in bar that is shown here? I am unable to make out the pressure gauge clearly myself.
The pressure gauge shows 37.5 bar
